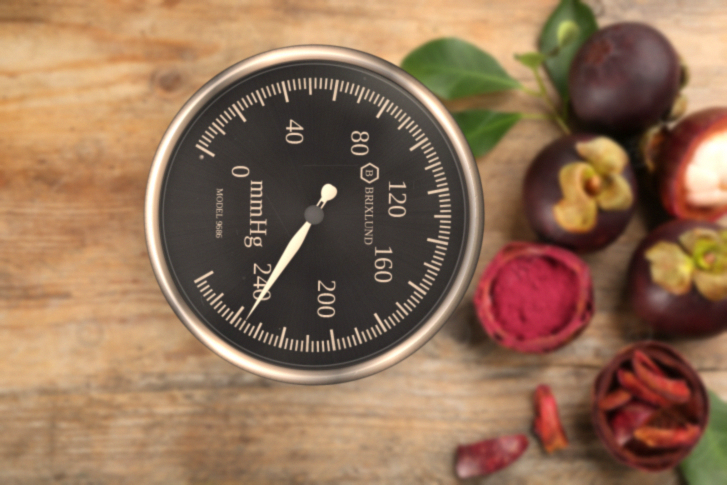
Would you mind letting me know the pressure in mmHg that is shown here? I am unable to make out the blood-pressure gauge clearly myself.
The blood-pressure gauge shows 236 mmHg
